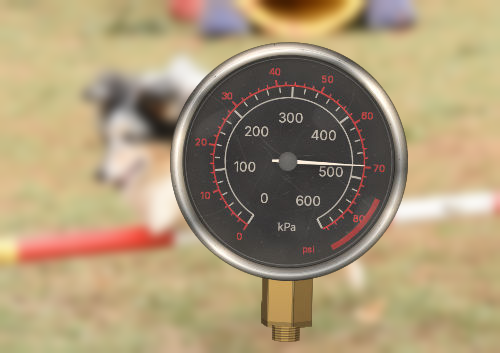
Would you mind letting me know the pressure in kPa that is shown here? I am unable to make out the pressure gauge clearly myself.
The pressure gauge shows 480 kPa
